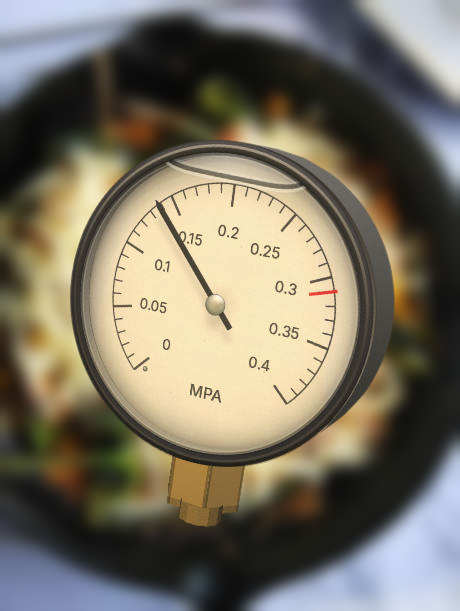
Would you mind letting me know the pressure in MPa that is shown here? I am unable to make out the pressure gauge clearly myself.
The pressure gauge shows 0.14 MPa
